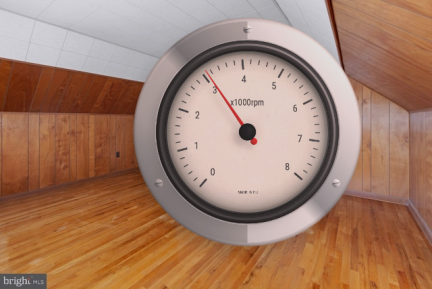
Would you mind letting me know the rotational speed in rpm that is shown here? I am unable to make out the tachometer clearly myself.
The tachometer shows 3100 rpm
